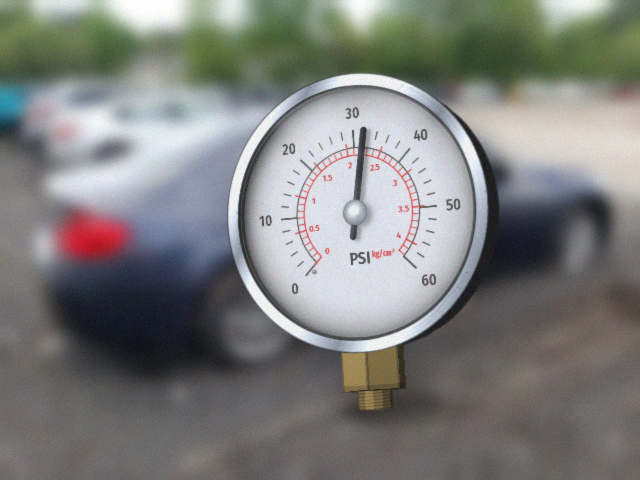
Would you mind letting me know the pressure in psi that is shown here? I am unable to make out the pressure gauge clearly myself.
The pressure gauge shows 32 psi
